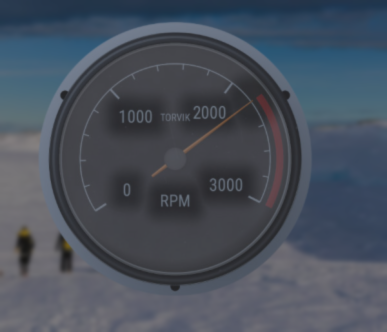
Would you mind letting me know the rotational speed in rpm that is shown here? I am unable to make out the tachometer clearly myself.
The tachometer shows 2200 rpm
